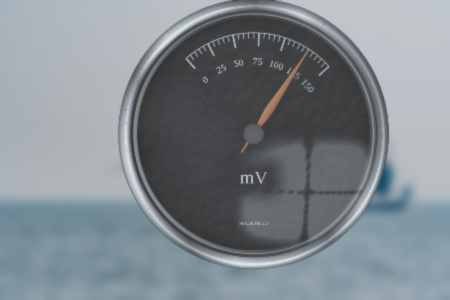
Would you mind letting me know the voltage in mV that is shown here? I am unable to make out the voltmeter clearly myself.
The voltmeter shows 125 mV
